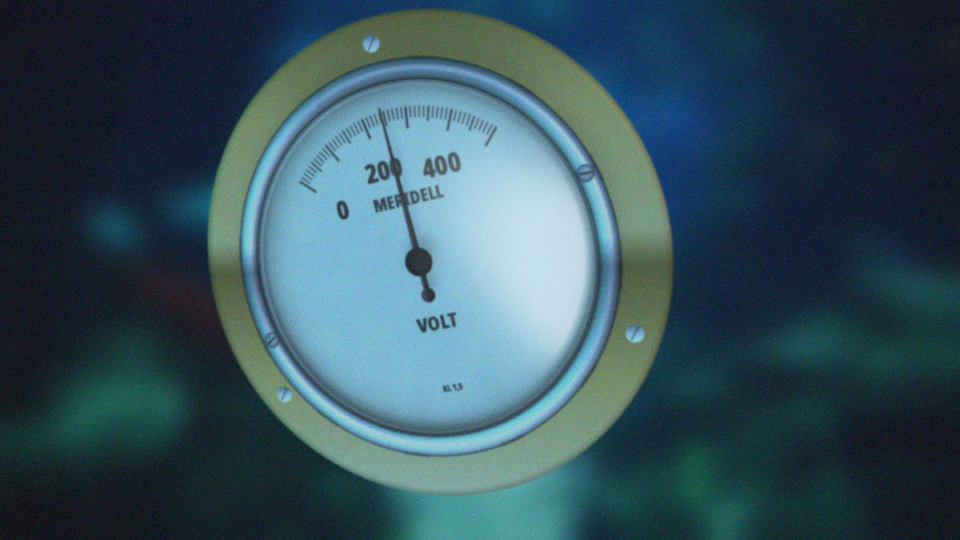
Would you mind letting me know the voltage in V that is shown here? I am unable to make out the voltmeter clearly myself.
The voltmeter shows 250 V
